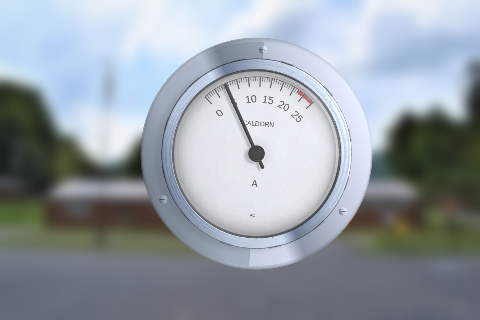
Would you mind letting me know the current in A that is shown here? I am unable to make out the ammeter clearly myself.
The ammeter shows 5 A
